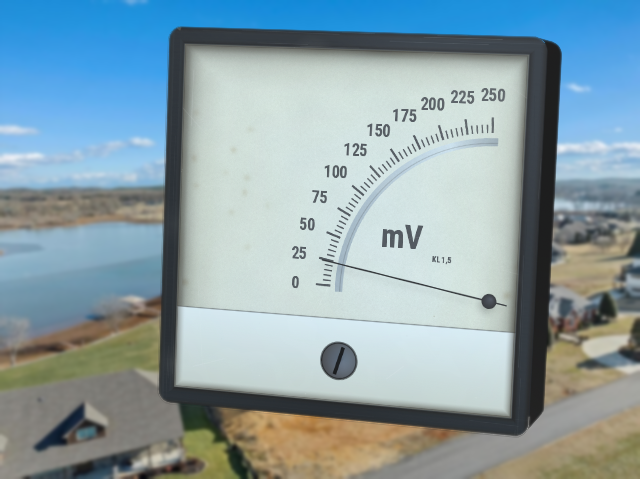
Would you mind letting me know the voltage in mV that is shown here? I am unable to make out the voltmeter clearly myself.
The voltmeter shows 25 mV
